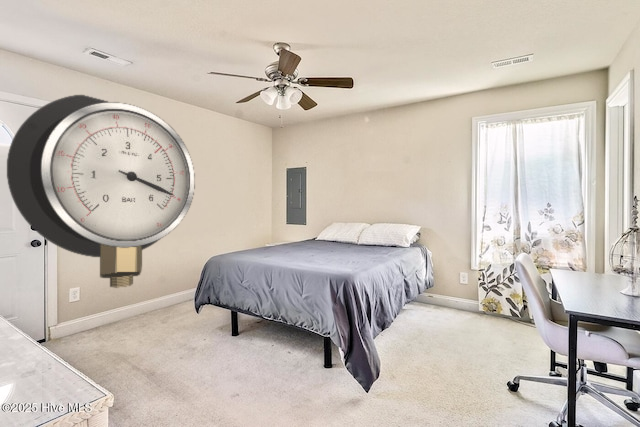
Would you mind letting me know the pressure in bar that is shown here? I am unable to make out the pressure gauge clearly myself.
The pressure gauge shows 5.5 bar
